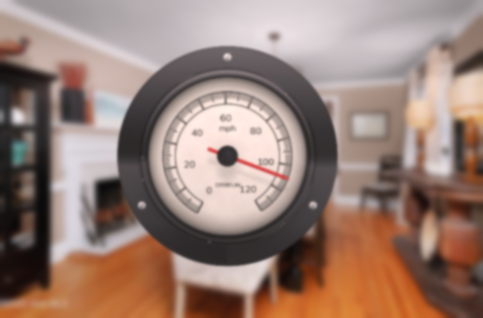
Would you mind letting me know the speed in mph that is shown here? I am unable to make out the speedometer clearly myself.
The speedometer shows 105 mph
